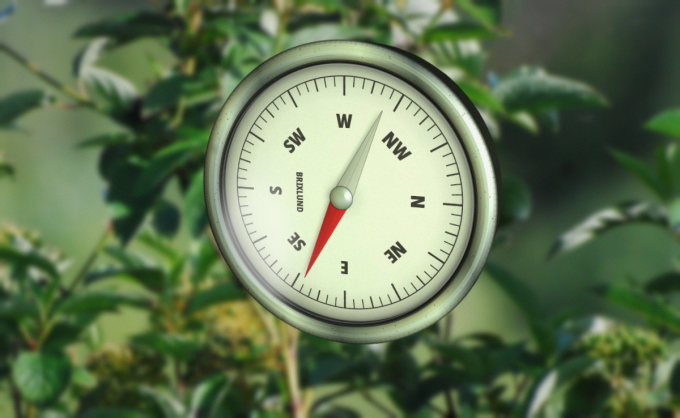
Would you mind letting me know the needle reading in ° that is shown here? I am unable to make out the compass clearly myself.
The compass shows 115 °
